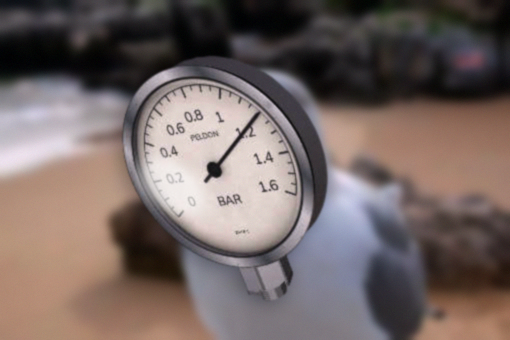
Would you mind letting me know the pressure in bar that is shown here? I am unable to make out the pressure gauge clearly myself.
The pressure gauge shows 1.2 bar
